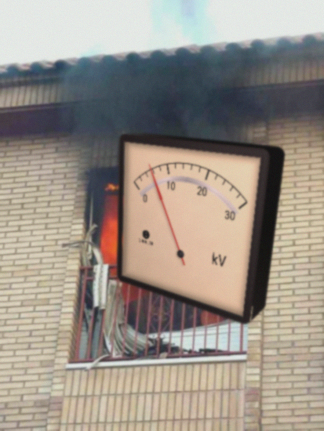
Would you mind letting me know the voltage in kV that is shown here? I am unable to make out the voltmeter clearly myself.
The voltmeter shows 6 kV
